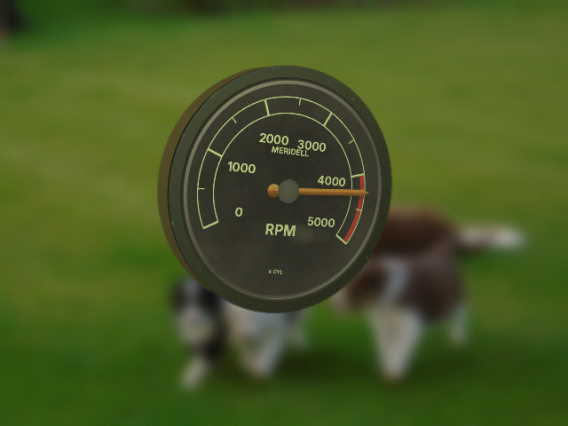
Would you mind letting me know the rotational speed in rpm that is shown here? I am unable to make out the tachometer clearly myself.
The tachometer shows 4250 rpm
